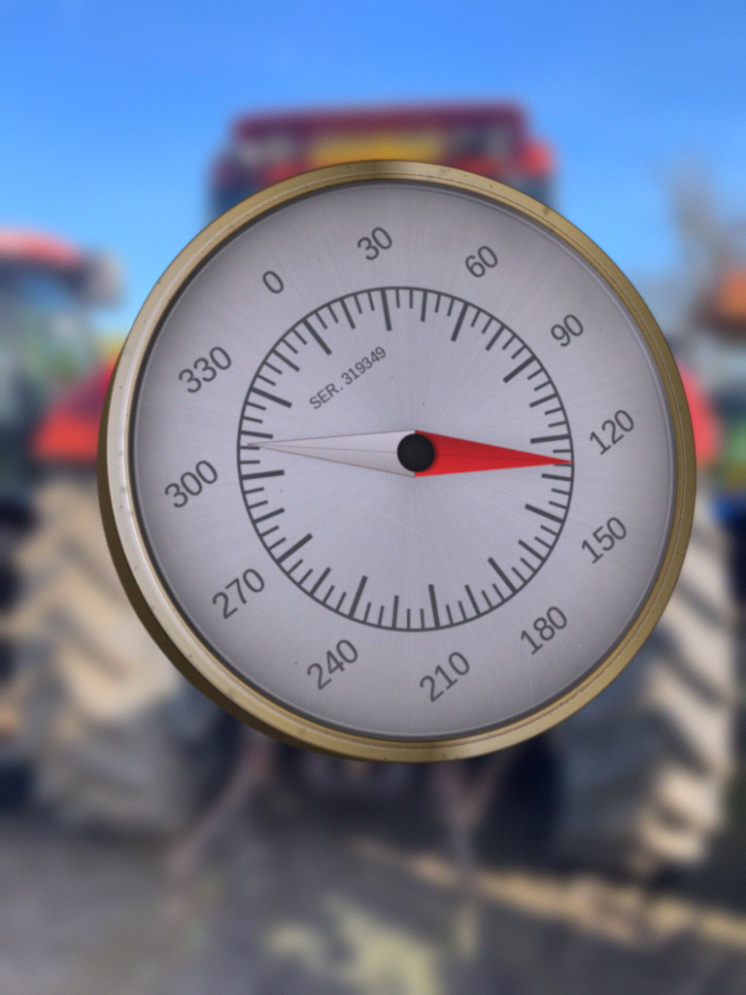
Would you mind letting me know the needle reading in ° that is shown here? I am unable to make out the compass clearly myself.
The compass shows 130 °
